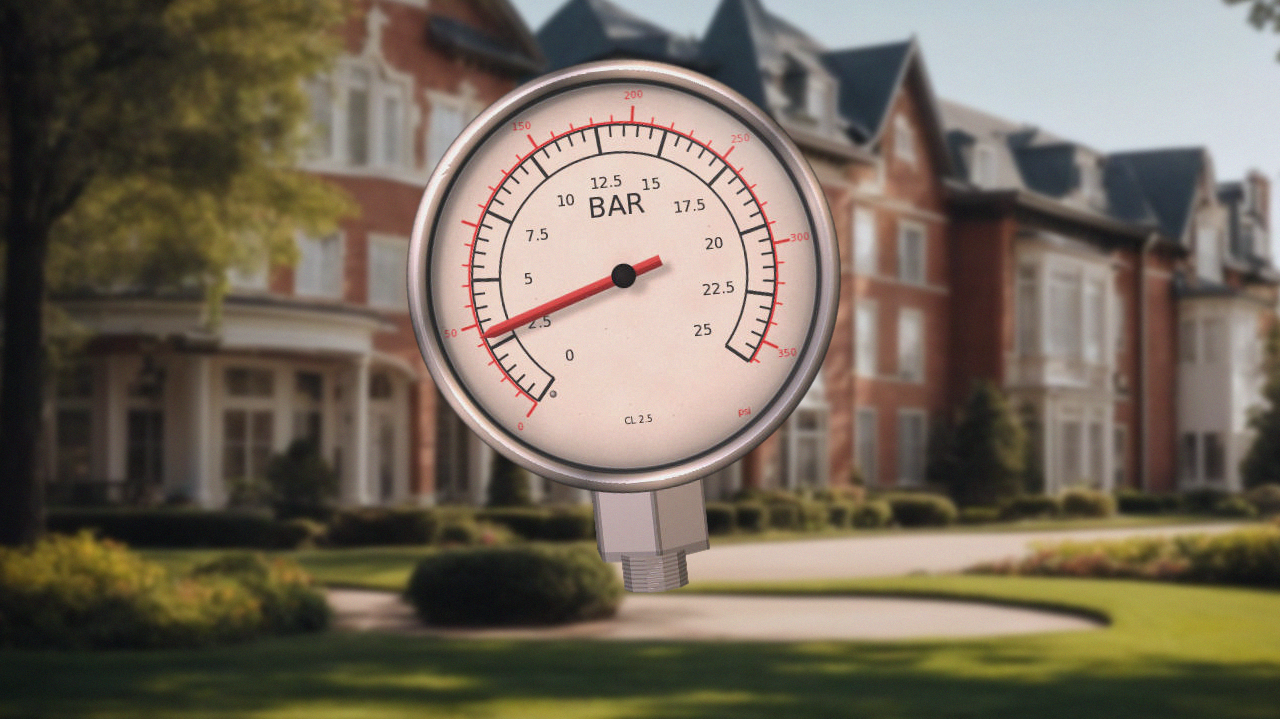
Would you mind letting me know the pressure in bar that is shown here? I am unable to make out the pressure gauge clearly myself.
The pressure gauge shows 3 bar
